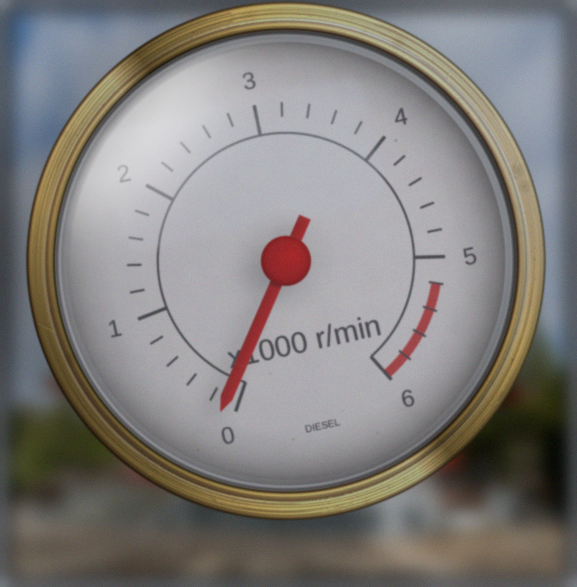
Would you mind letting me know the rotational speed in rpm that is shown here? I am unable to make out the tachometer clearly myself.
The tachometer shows 100 rpm
